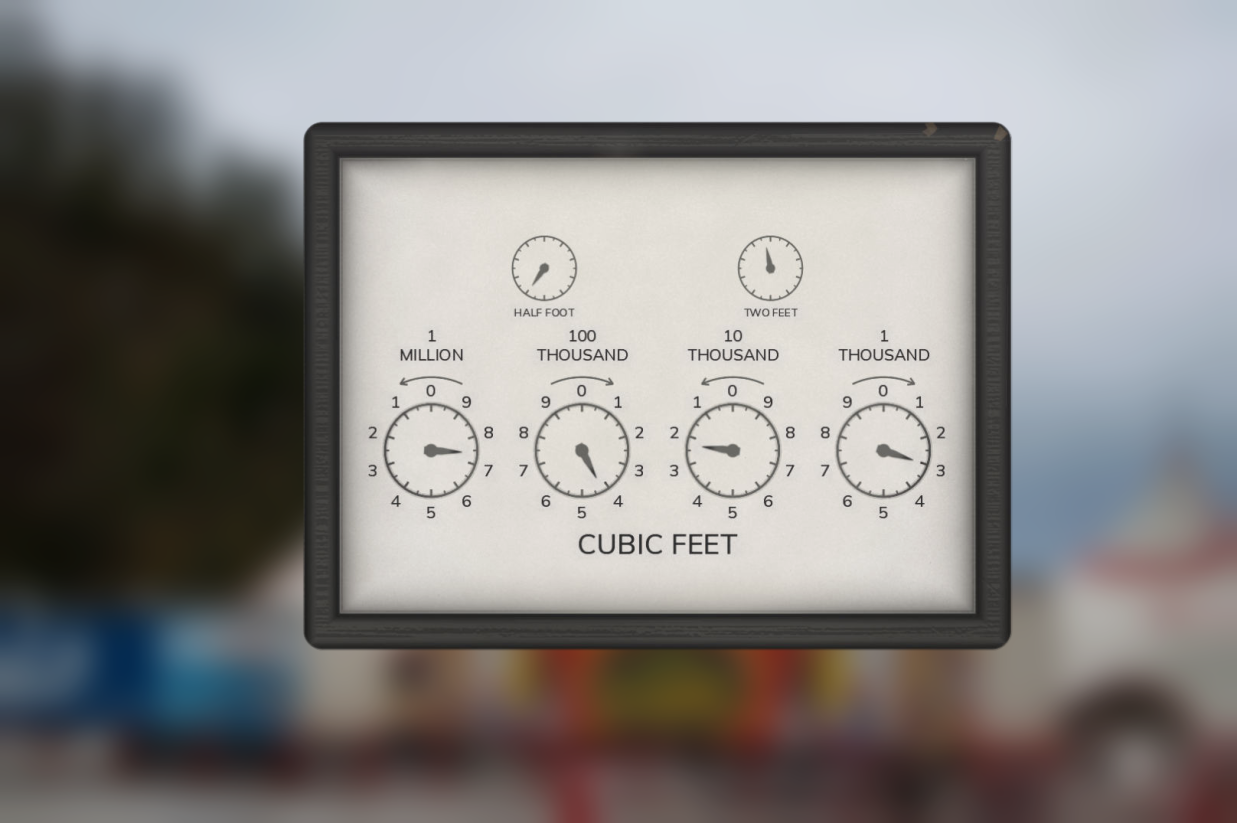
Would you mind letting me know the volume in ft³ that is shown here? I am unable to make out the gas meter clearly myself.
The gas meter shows 742300 ft³
